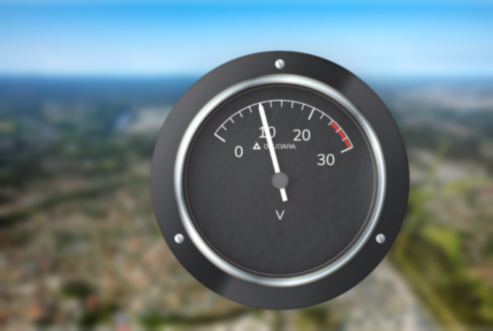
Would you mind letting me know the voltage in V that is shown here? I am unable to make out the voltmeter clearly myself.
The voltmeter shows 10 V
